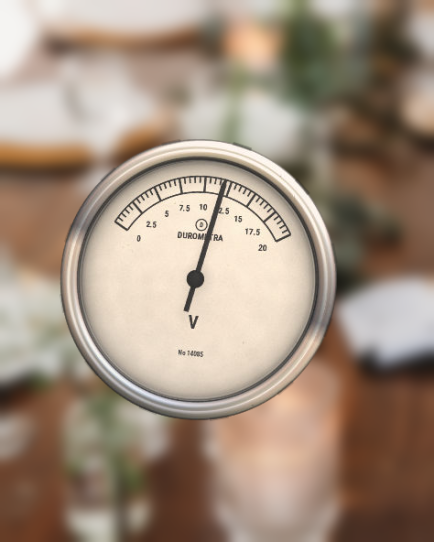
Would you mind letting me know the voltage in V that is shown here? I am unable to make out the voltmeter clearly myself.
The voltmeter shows 12 V
